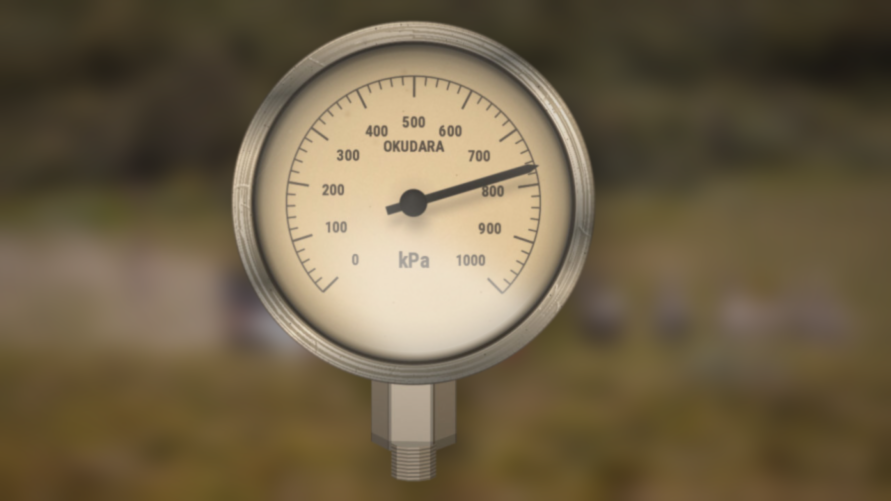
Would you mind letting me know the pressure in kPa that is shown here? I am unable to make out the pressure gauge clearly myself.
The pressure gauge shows 770 kPa
